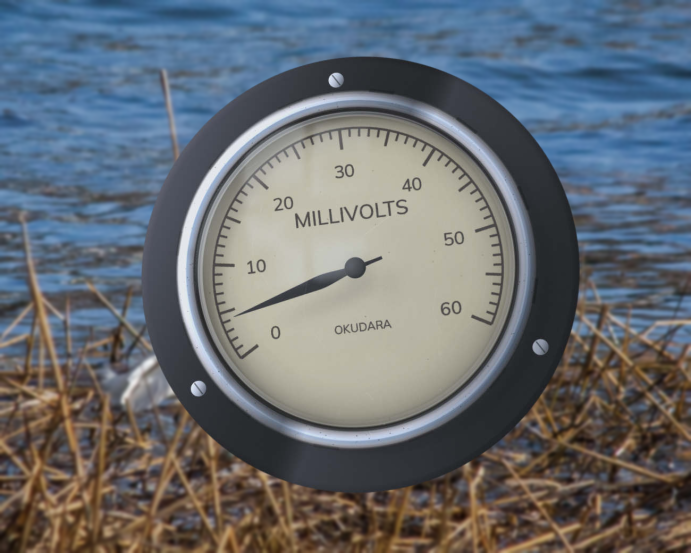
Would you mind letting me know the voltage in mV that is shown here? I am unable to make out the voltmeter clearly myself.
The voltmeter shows 4 mV
